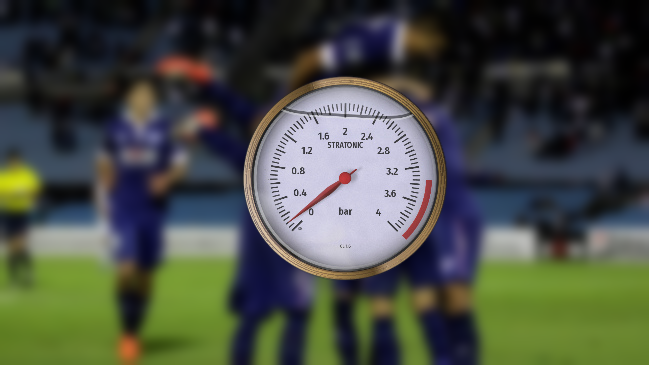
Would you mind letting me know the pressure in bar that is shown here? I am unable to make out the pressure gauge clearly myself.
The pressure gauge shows 0.1 bar
